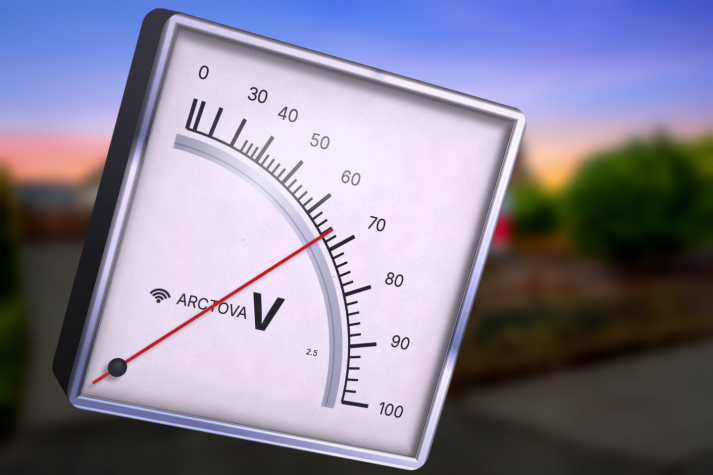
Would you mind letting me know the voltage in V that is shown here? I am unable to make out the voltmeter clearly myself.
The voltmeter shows 66 V
